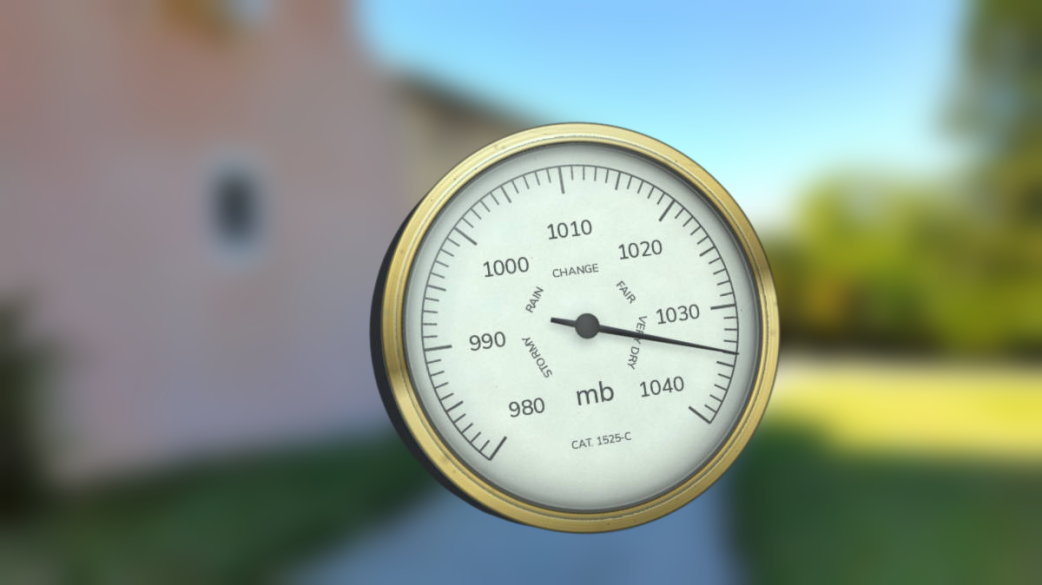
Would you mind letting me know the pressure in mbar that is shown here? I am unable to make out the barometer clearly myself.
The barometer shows 1034 mbar
